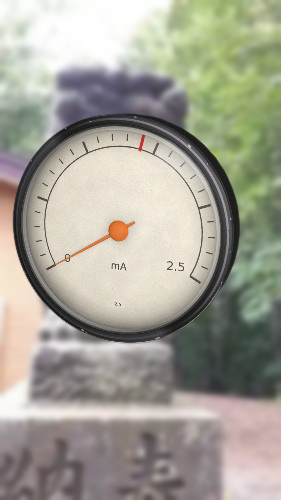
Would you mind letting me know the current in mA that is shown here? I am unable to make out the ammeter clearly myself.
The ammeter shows 0 mA
